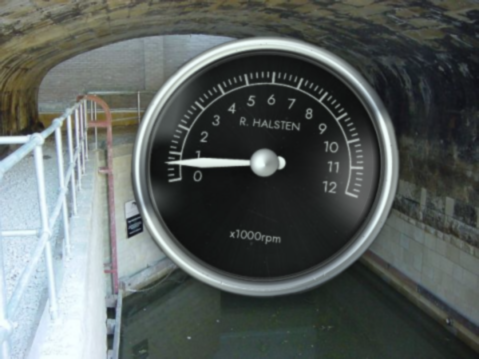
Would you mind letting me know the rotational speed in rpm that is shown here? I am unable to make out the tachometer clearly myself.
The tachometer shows 600 rpm
